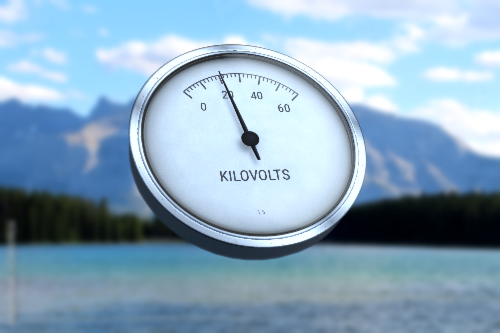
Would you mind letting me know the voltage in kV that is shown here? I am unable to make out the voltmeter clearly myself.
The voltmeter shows 20 kV
